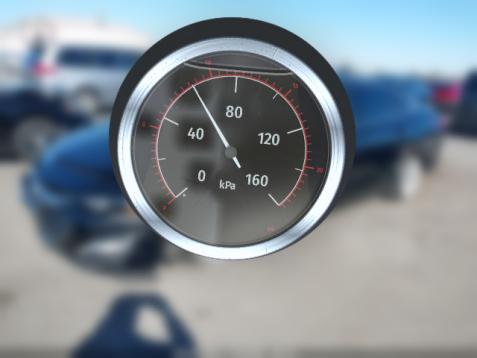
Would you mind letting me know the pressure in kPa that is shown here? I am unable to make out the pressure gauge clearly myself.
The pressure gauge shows 60 kPa
